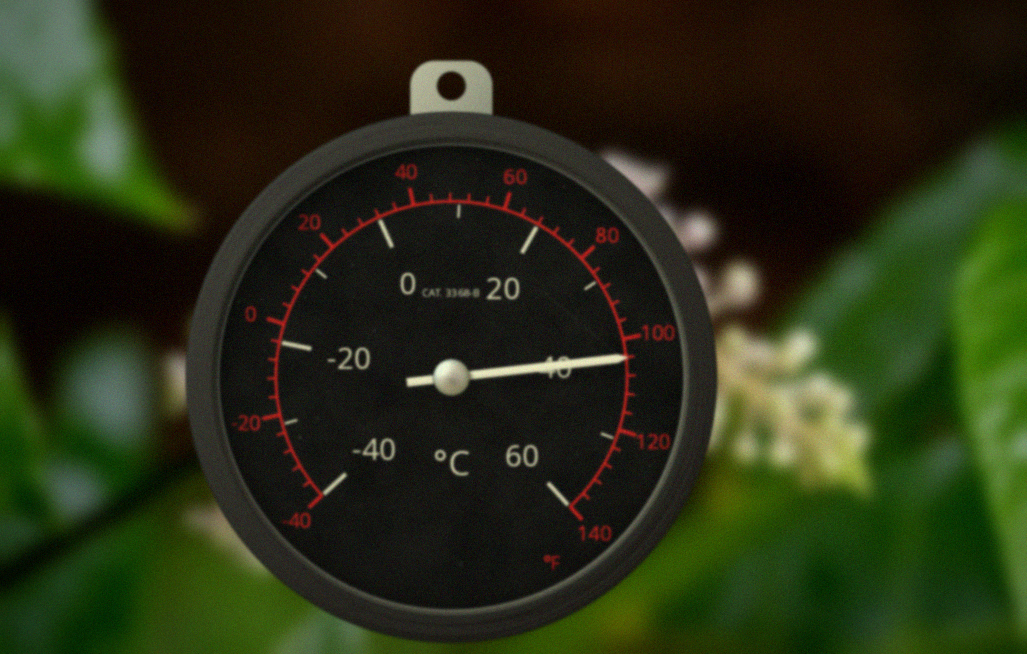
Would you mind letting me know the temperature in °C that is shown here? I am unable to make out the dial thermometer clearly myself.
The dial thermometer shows 40 °C
